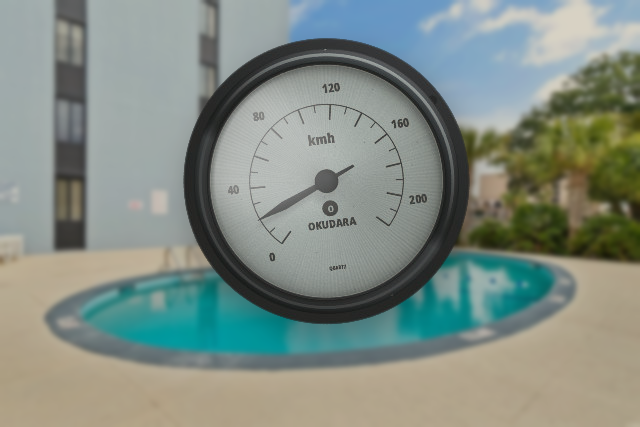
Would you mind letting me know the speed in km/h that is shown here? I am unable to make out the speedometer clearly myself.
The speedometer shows 20 km/h
